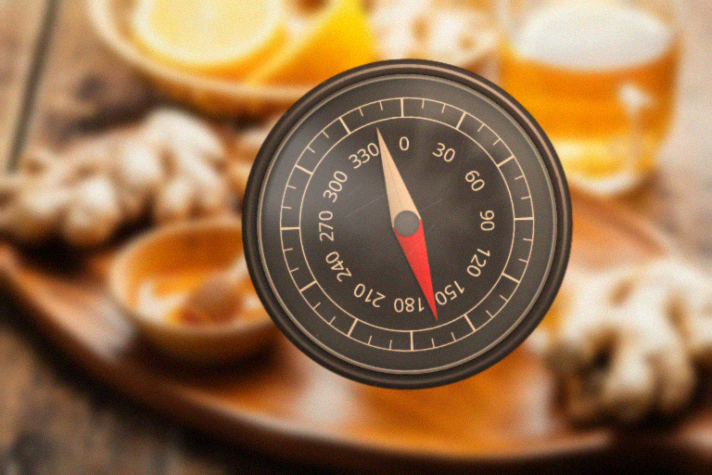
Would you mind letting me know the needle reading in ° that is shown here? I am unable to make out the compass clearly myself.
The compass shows 165 °
